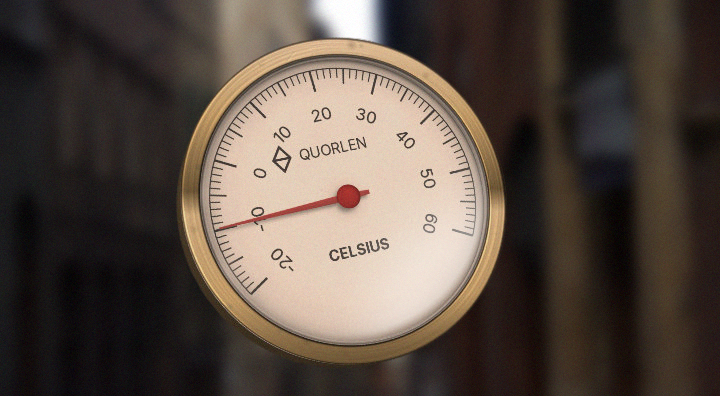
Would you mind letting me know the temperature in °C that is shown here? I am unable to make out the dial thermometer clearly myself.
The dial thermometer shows -10 °C
